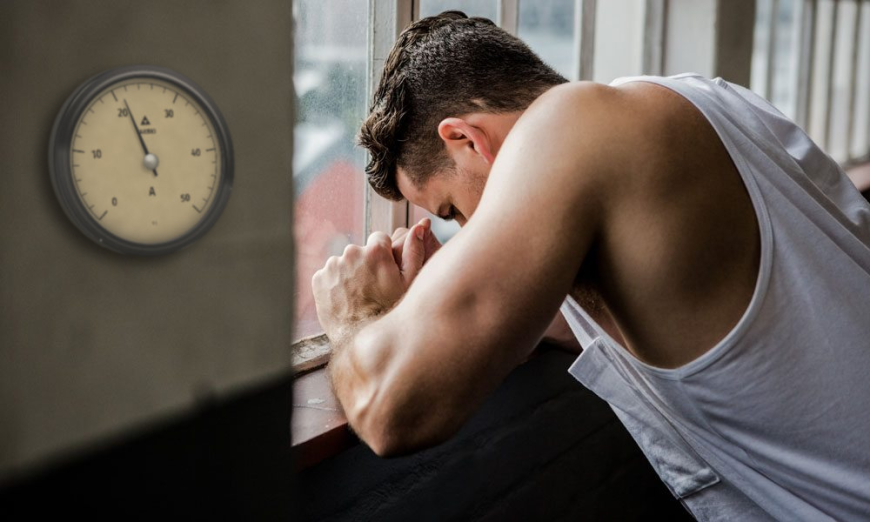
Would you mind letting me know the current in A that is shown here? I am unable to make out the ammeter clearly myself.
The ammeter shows 21 A
